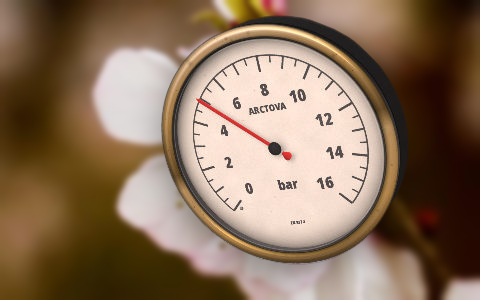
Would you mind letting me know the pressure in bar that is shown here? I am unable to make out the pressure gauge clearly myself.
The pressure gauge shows 5 bar
